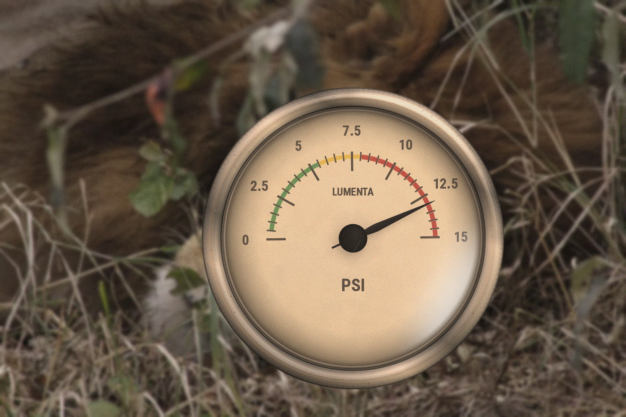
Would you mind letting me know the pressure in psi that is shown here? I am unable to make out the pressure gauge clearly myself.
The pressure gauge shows 13 psi
